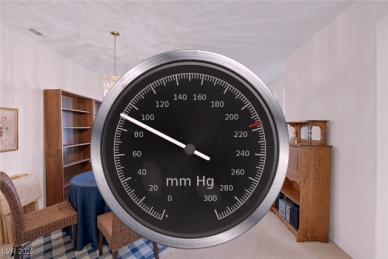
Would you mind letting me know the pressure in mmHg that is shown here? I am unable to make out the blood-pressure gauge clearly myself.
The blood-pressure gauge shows 90 mmHg
